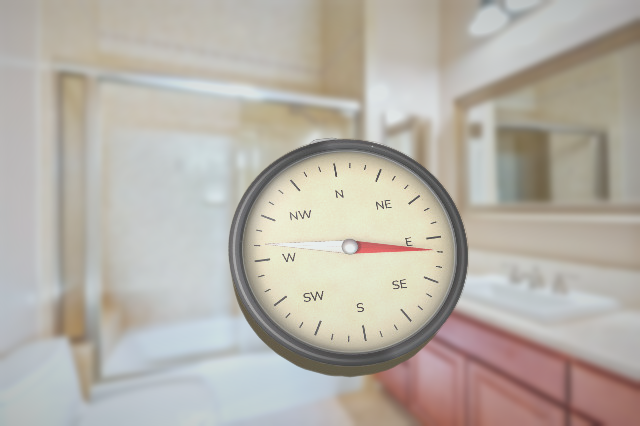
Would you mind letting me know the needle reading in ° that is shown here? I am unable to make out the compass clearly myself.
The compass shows 100 °
